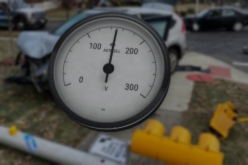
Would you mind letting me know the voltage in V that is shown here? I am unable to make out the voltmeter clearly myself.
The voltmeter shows 150 V
